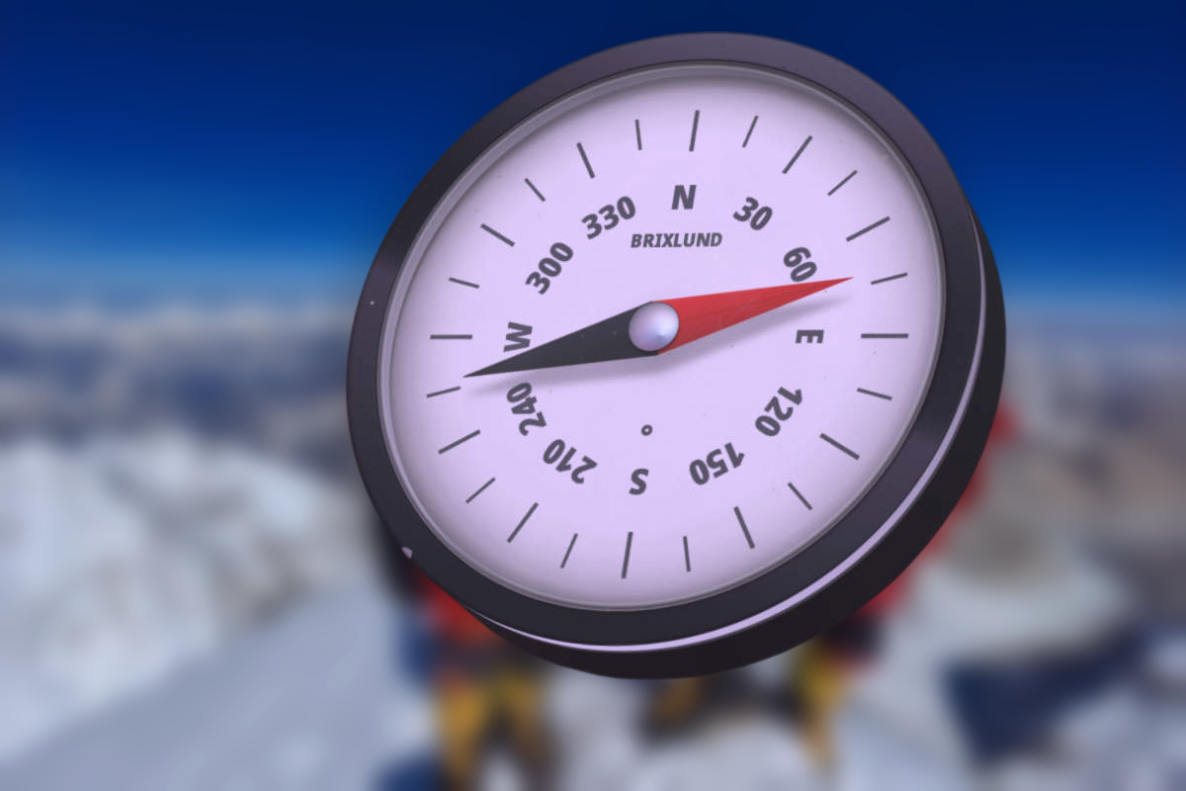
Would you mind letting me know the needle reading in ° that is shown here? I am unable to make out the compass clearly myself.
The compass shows 75 °
